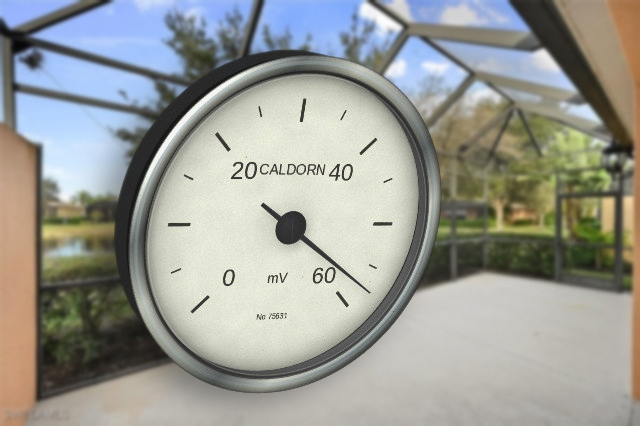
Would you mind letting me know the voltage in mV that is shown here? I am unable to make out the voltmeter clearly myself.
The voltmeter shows 57.5 mV
